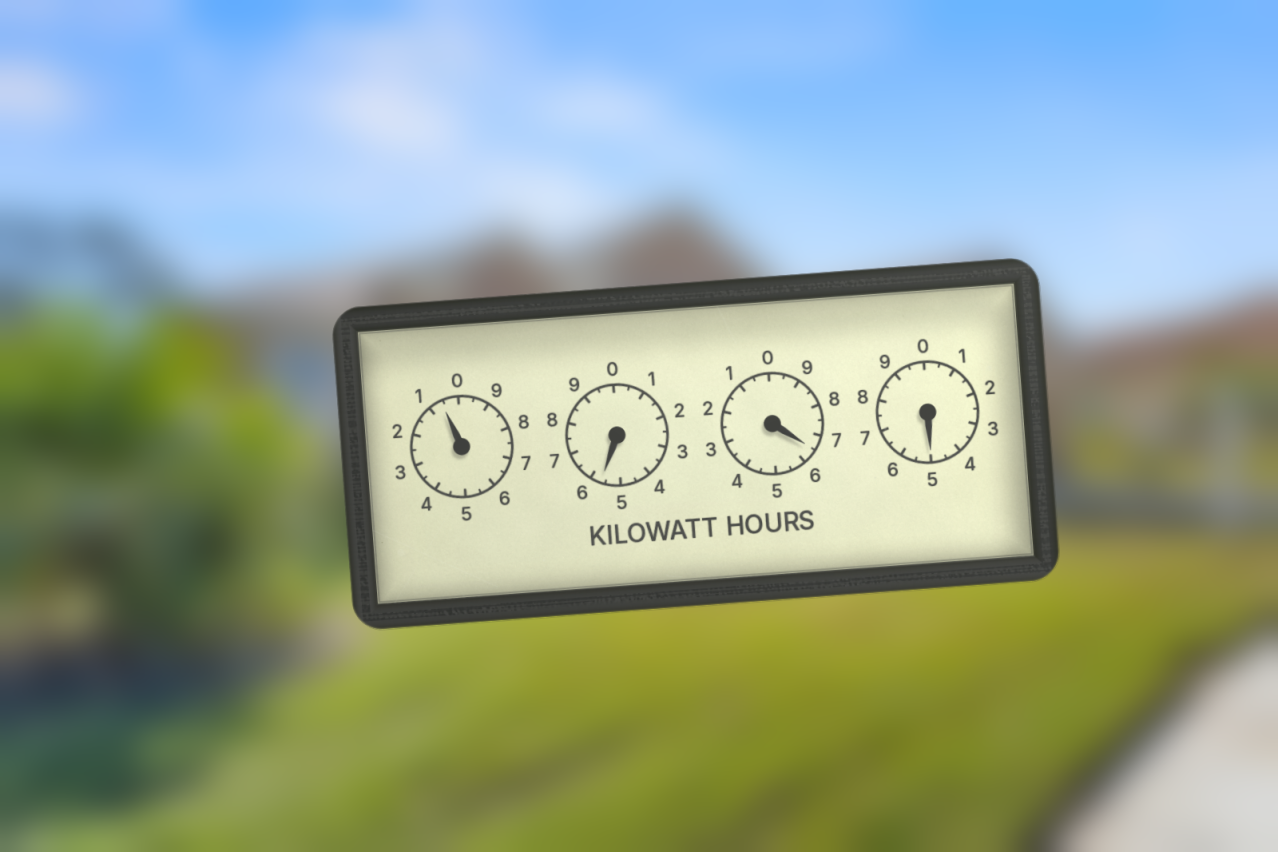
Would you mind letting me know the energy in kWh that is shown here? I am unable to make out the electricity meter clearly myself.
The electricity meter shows 565 kWh
